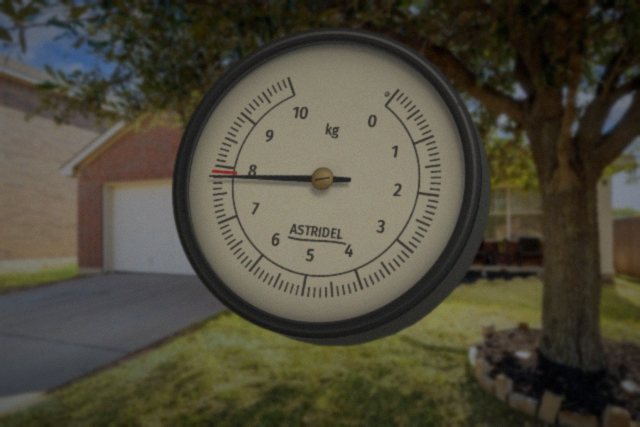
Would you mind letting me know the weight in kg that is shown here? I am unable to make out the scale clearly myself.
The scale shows 7.8 kg
